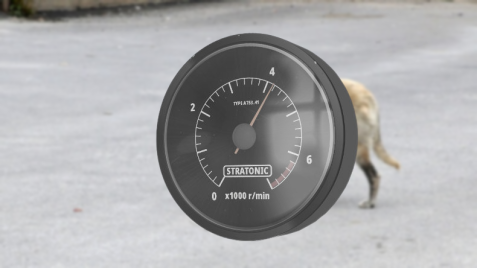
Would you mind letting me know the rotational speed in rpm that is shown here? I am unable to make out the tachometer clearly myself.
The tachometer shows 4200 rpm
